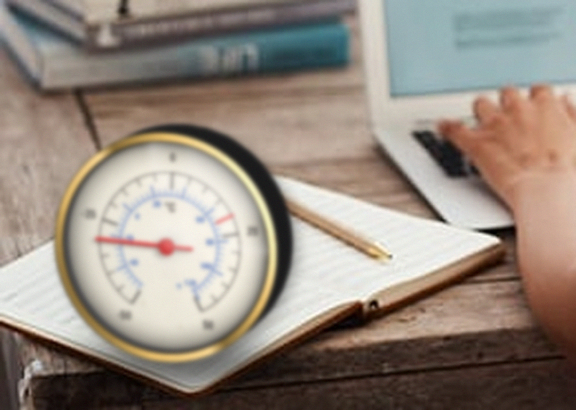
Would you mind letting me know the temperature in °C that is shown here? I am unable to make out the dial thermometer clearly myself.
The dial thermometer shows -30 °C
